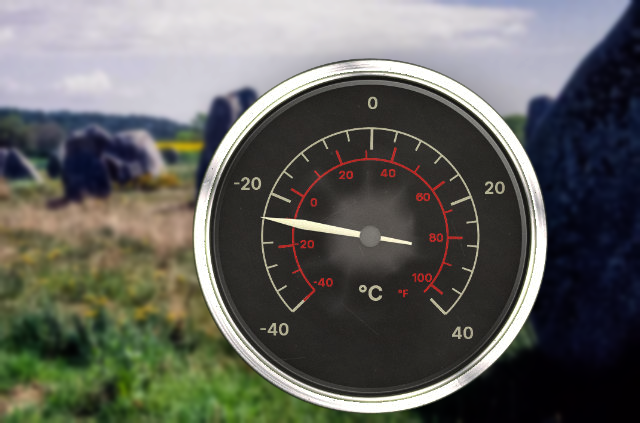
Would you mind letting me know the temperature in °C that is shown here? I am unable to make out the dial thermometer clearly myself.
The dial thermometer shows -24 °C
